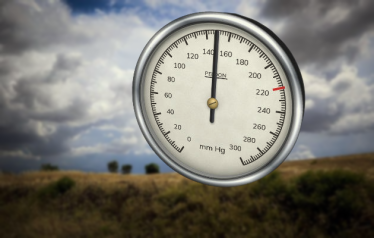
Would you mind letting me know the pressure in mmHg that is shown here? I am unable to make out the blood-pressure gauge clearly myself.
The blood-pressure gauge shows 150 mmHg
